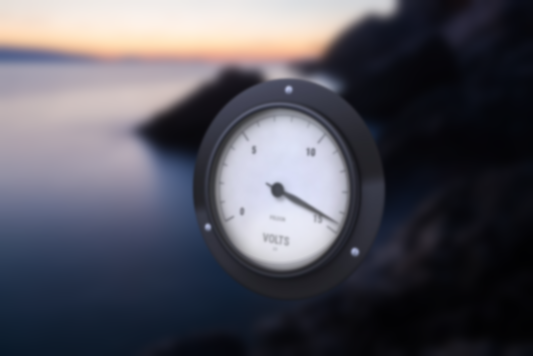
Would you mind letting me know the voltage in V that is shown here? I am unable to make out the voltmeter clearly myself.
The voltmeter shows 14.5 V
